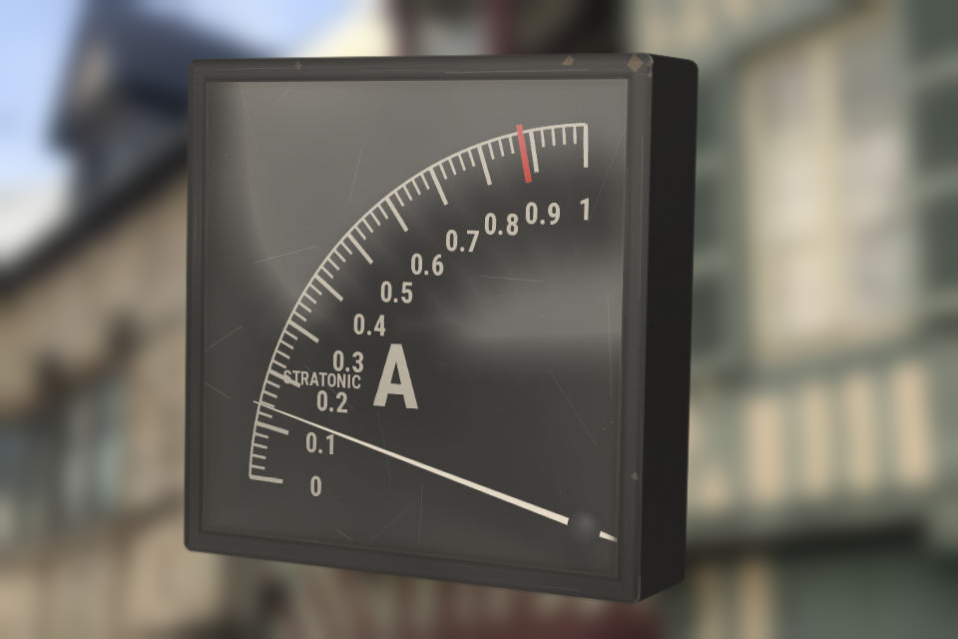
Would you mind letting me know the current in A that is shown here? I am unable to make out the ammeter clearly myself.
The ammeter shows 0.14 A
